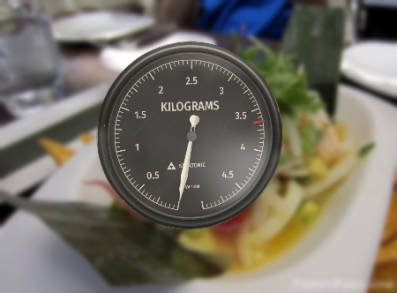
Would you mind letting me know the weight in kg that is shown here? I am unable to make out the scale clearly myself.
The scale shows 0 kg
